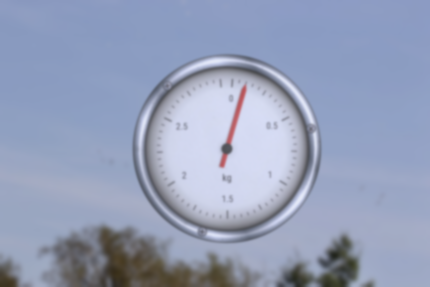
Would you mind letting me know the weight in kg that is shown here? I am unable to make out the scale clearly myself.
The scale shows 0.1 kg
